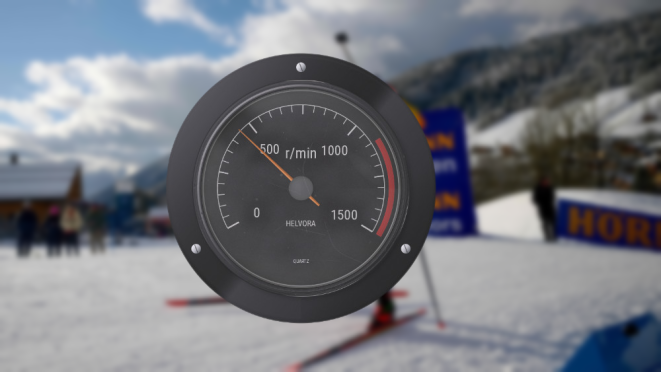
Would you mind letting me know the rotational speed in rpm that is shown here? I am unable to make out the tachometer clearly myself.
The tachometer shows 450 rpm
